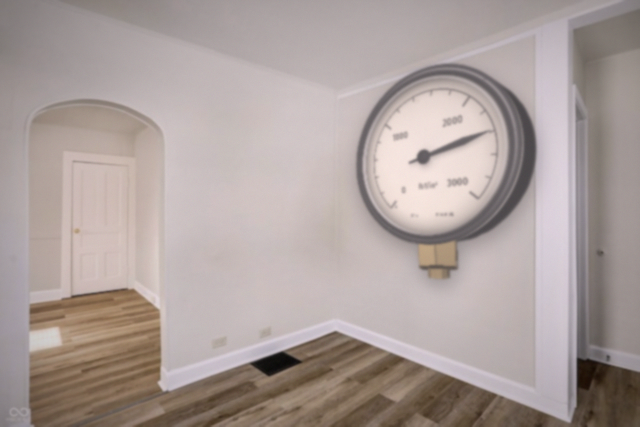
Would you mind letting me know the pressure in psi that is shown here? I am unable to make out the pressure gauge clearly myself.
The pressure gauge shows 2400 psi
